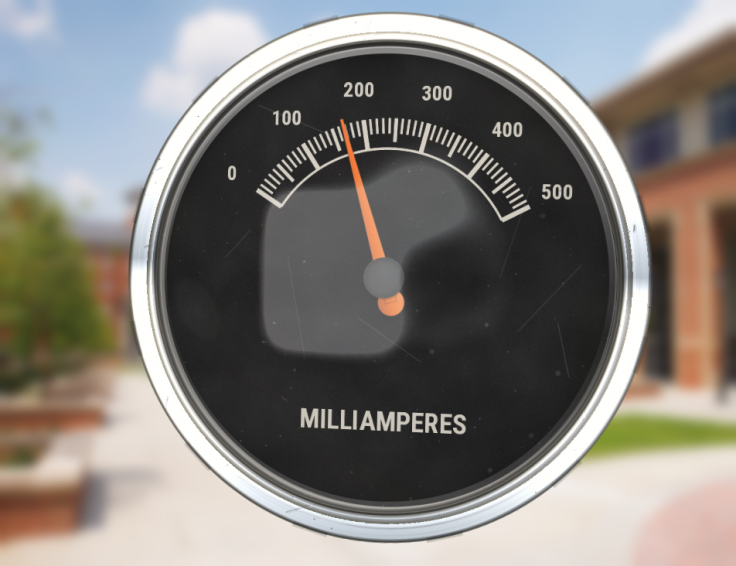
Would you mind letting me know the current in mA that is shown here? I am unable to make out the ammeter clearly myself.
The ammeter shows 170 mA
